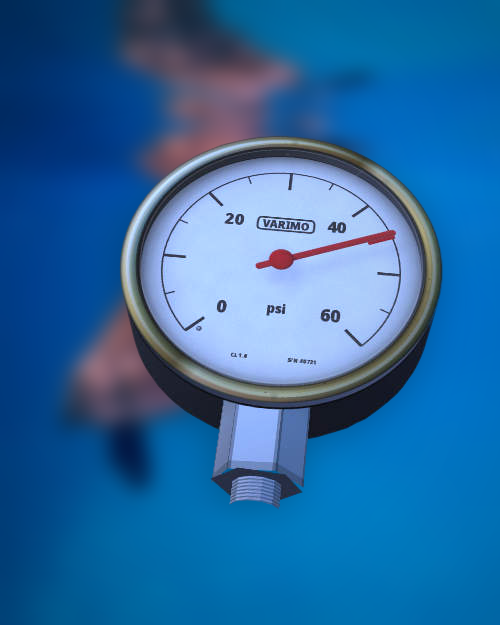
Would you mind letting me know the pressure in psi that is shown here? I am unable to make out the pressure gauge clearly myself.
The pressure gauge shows 45 psi
